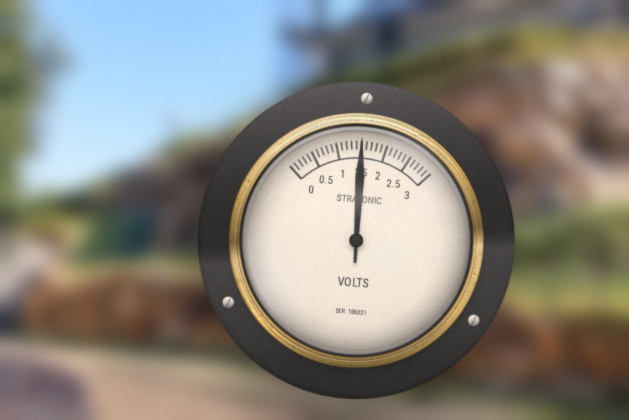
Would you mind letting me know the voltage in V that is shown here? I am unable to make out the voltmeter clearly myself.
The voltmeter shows 1.5 V
